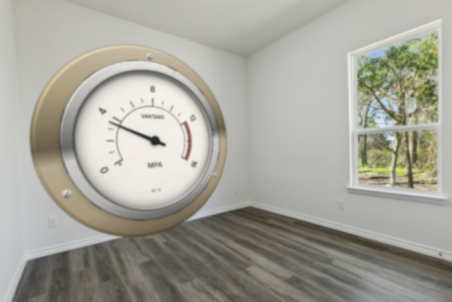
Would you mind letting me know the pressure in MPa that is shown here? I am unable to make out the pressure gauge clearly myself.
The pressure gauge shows 3.5 MPa
